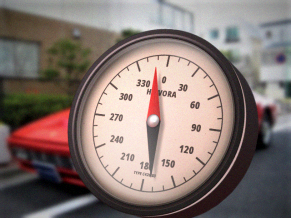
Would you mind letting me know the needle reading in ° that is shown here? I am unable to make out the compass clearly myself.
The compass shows 350 °
